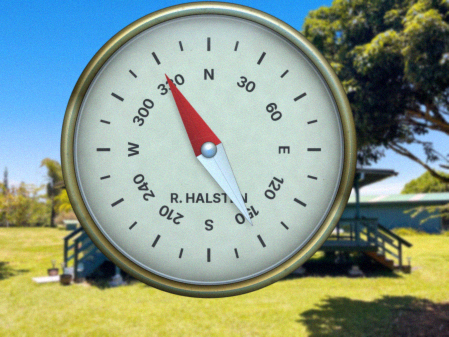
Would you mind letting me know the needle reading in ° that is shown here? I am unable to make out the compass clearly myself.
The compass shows 330 °
